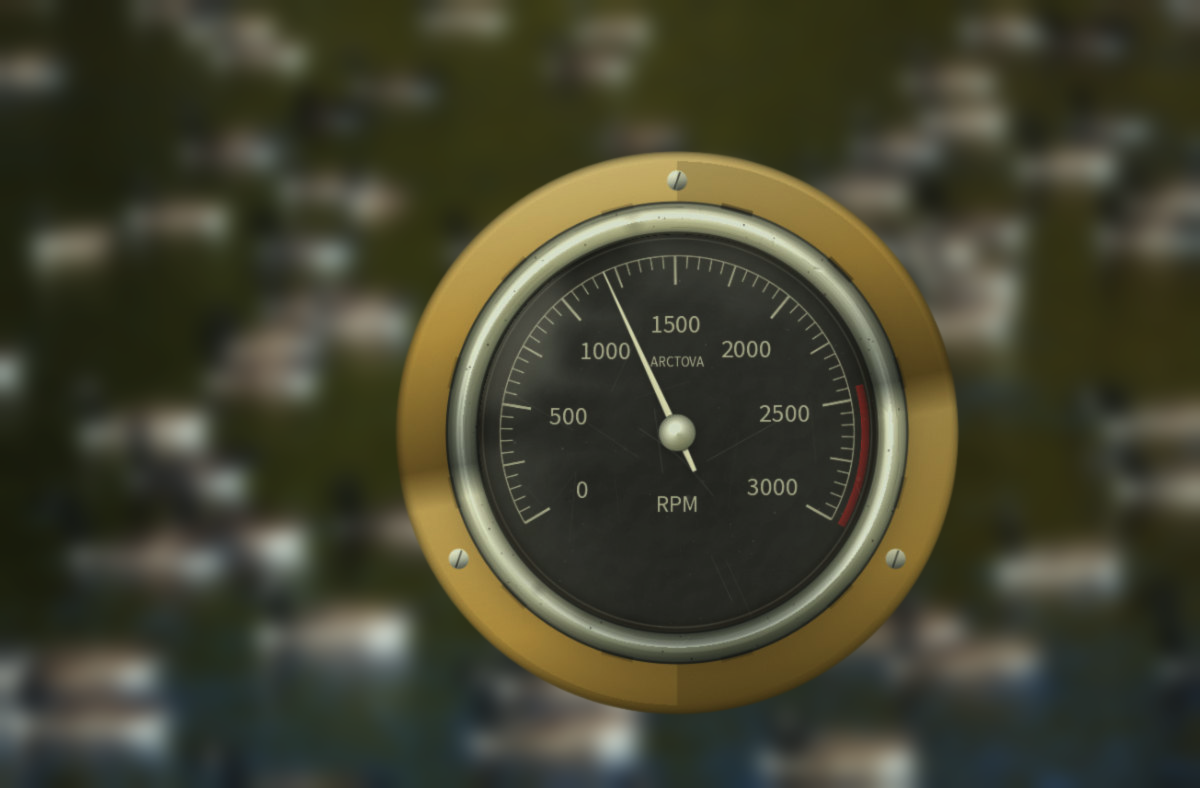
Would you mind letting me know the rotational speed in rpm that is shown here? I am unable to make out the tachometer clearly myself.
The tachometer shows 1200 rpm
